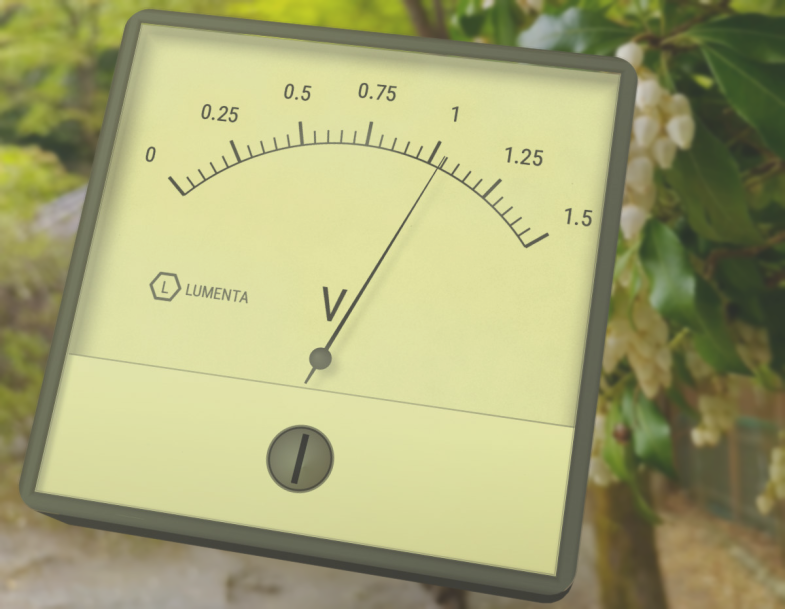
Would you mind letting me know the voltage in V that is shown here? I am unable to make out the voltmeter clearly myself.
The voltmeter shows 1.05 V
